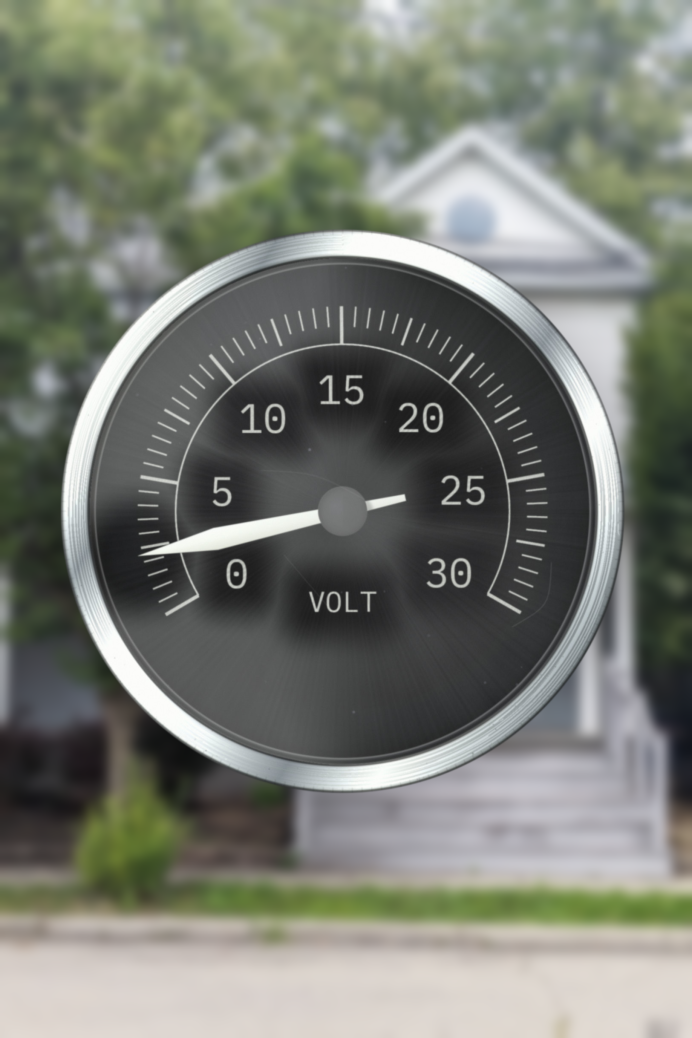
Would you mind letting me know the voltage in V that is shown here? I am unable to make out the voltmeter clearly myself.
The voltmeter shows 2.25 V
